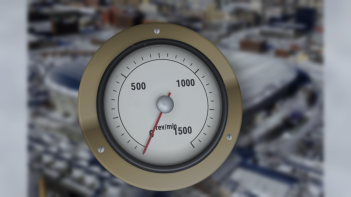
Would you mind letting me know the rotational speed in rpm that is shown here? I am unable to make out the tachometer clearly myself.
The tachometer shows 0 rpm
